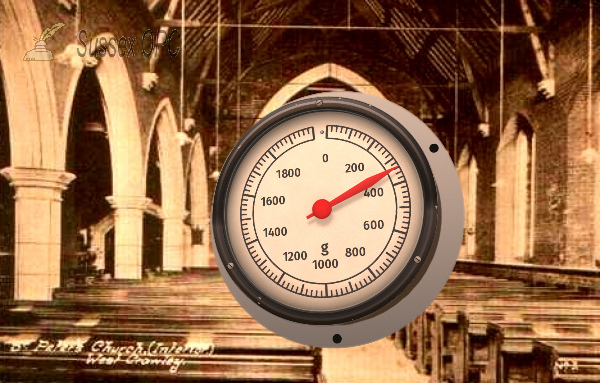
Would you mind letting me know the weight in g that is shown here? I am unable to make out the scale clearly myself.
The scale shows 340 g
